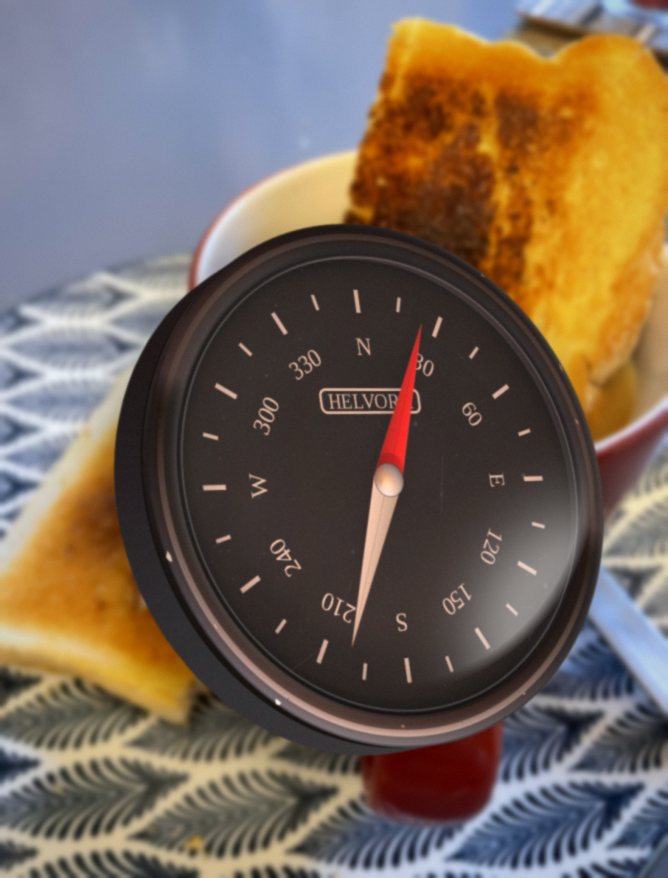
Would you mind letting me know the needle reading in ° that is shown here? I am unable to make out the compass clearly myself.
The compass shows 22.5 °
